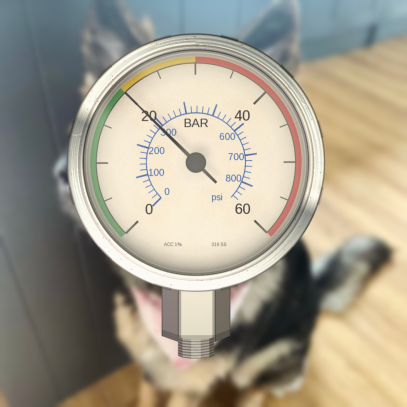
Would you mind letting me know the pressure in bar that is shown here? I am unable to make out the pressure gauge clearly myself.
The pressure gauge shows 20 bar
